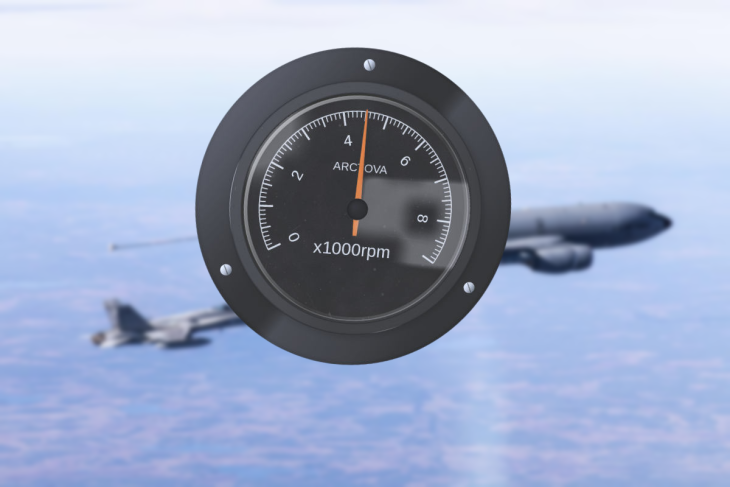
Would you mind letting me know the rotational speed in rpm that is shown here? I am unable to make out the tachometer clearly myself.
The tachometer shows 4500 rpm
